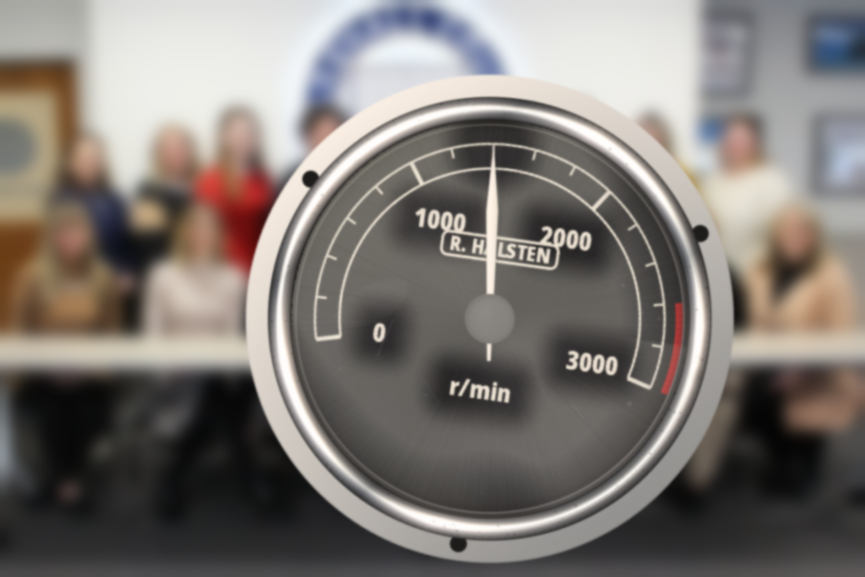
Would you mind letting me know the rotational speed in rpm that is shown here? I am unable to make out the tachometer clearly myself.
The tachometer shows 1400 rpm
